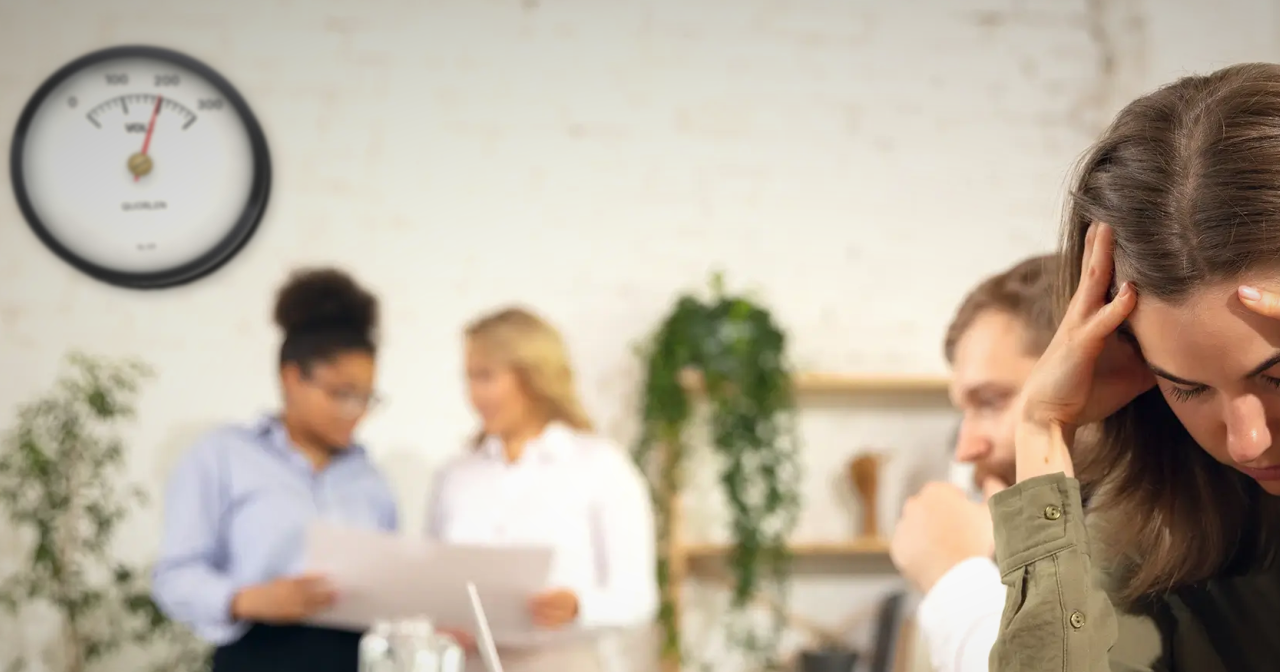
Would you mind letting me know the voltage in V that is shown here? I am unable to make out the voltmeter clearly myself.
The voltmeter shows 200 V
